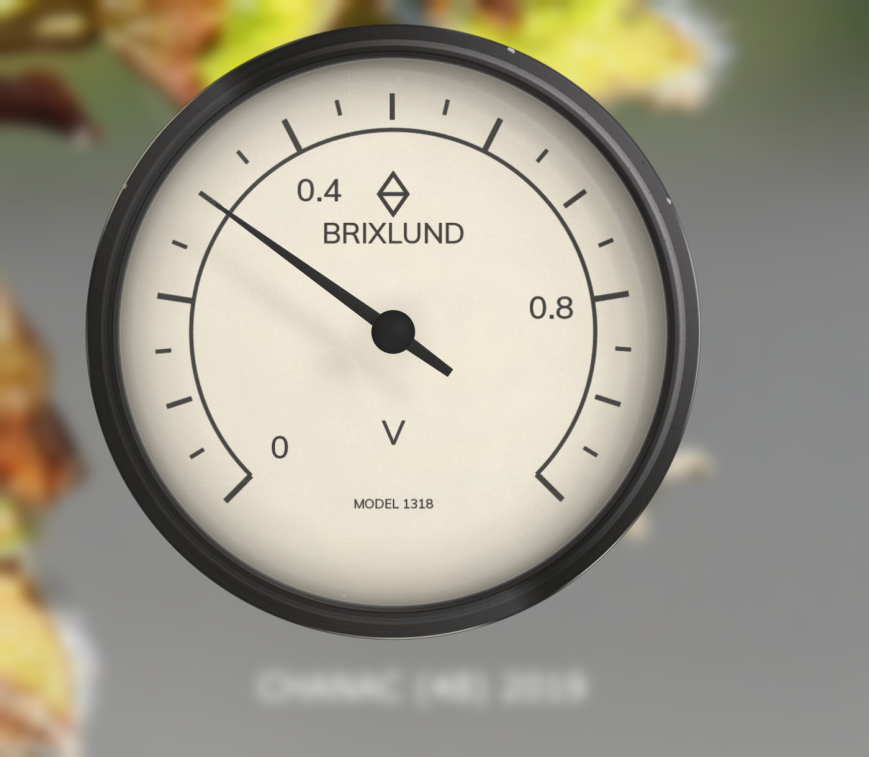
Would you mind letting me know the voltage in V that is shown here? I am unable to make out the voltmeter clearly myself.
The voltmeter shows 0.3 V
